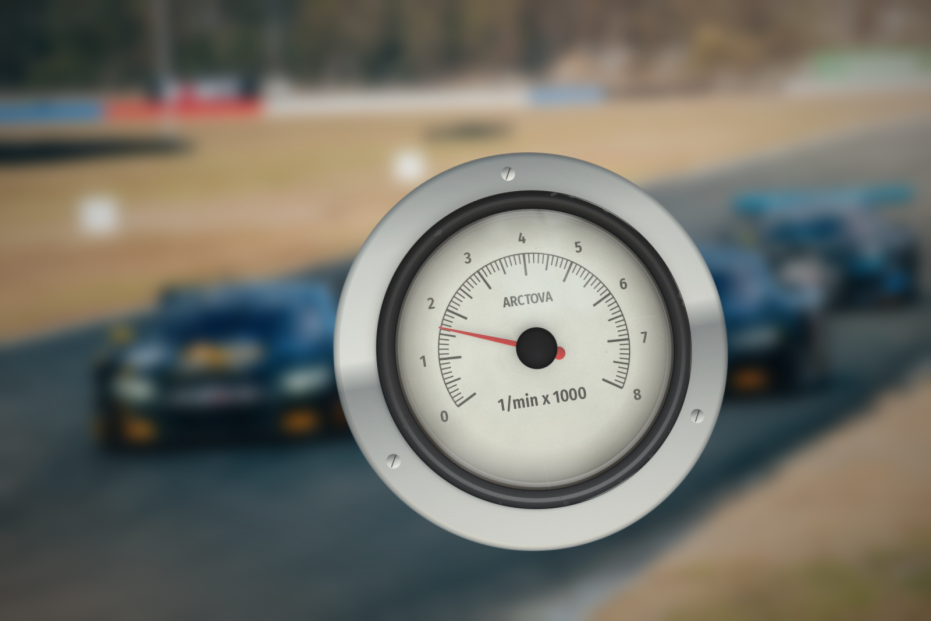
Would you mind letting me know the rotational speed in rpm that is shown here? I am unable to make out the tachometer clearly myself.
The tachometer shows 1600 rpm
